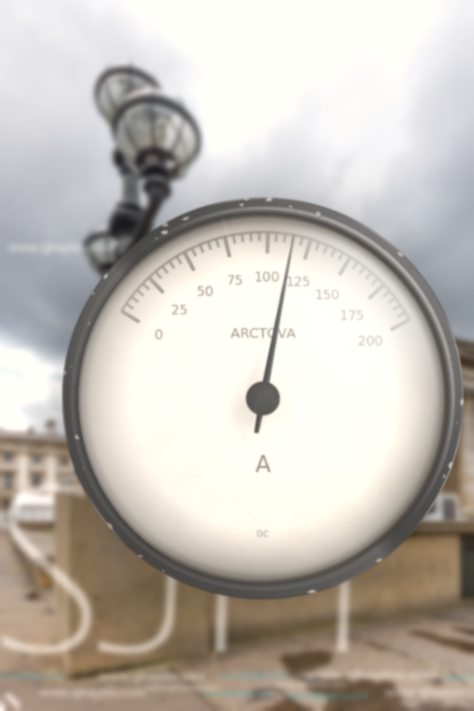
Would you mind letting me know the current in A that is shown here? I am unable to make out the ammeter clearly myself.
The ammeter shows 115 A
